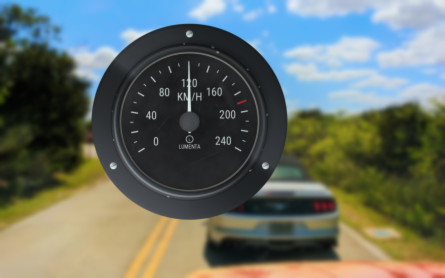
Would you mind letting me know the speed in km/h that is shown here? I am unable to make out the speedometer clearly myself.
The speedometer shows 120 km/h
